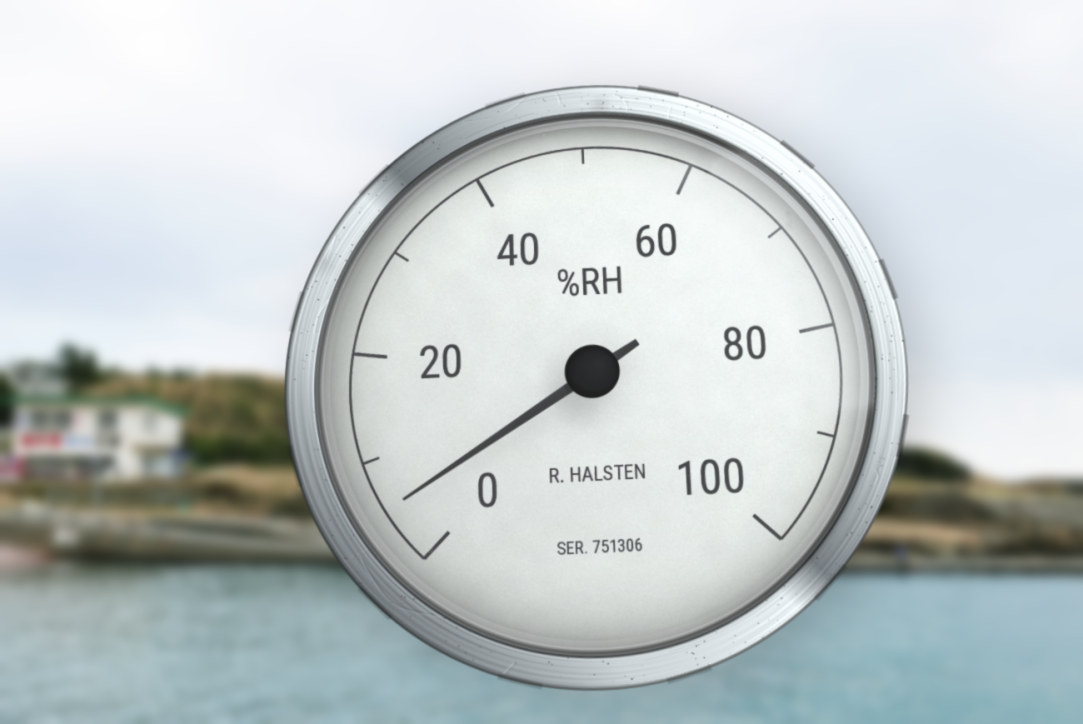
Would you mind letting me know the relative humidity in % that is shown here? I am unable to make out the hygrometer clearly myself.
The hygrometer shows 5 %
